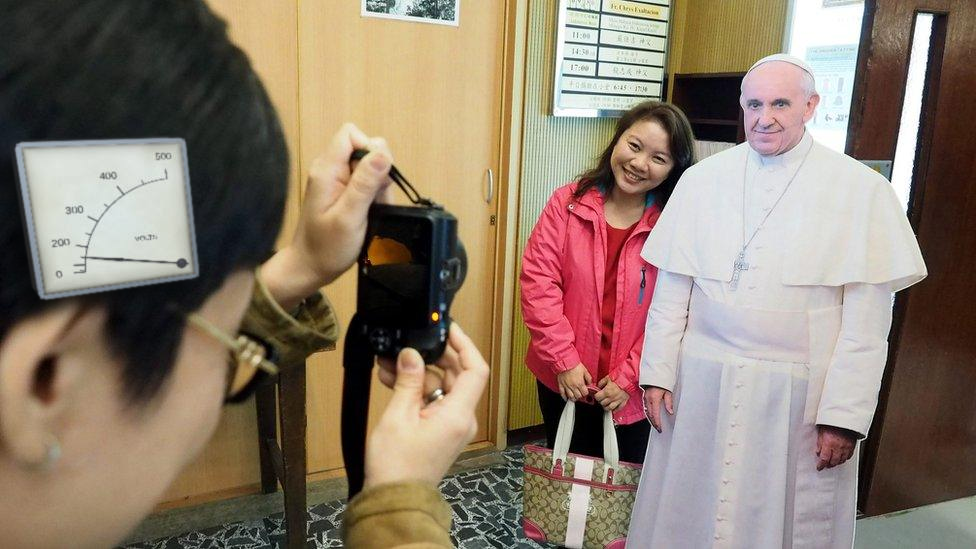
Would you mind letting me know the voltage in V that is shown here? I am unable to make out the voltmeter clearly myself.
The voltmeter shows 150 V
